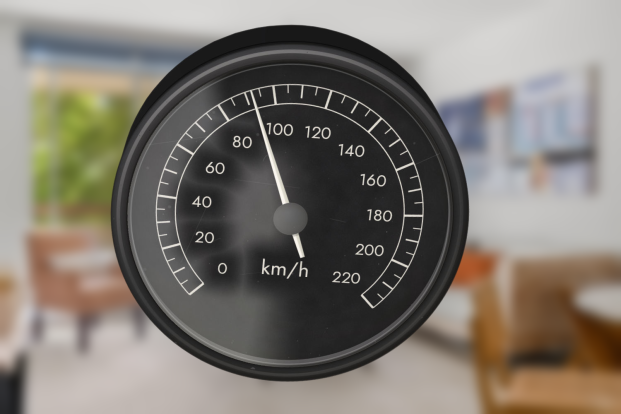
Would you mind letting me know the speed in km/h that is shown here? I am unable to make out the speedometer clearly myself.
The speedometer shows 92.5 km/h
